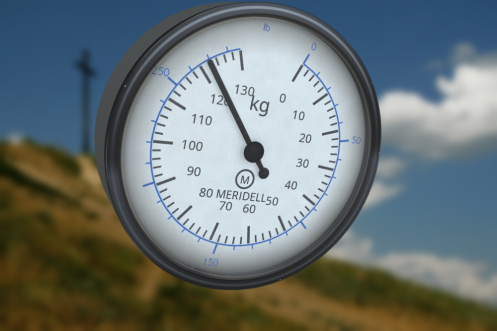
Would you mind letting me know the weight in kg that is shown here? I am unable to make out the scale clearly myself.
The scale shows 122 kg
